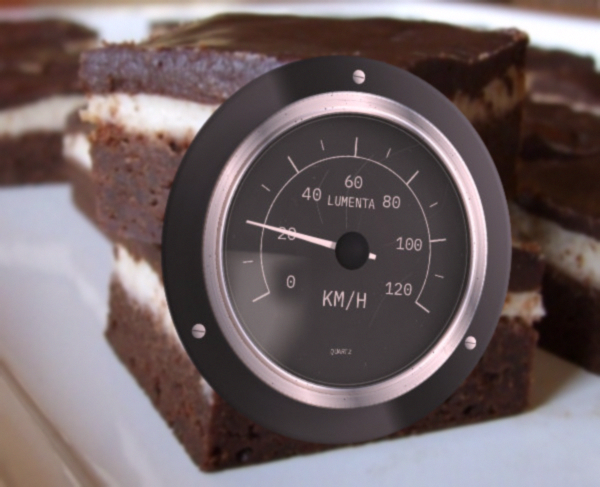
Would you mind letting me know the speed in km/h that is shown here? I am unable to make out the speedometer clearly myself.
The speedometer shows 20 km/h
